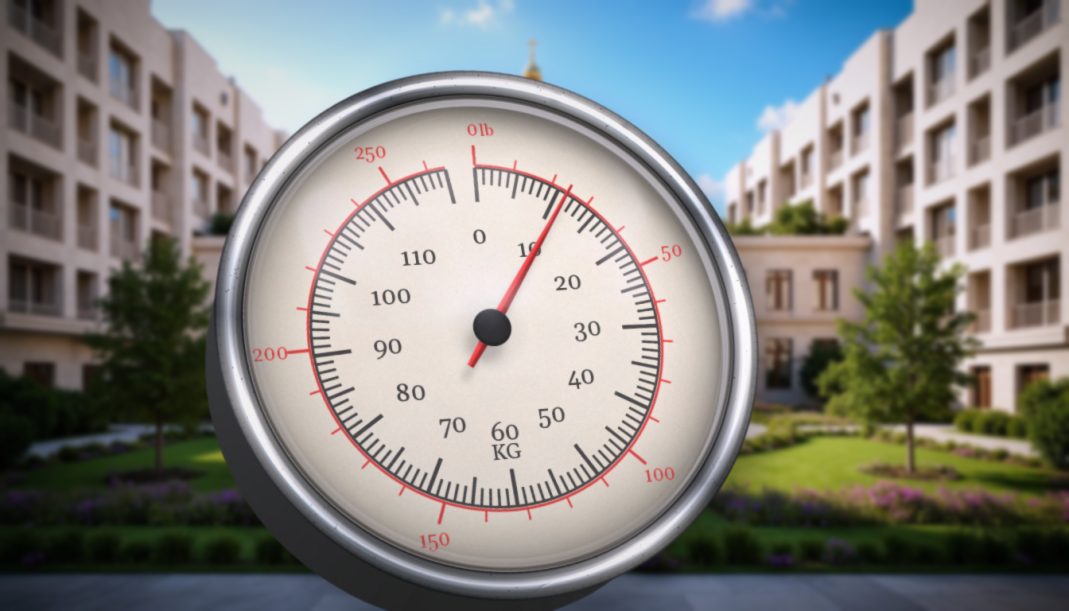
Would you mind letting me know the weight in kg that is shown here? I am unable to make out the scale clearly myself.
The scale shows 11 kg
